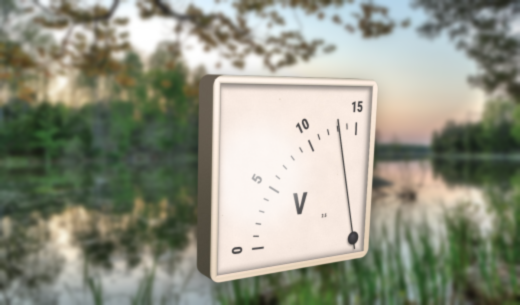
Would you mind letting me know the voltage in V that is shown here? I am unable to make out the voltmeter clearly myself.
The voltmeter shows 13 V
